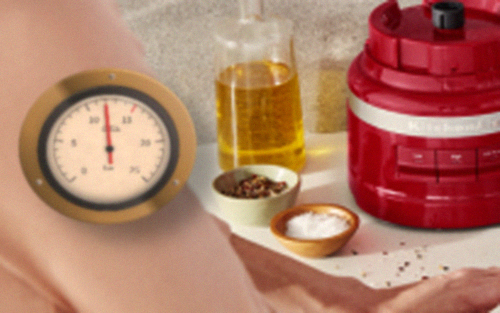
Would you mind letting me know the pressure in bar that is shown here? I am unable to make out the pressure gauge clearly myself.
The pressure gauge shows 12 bar
